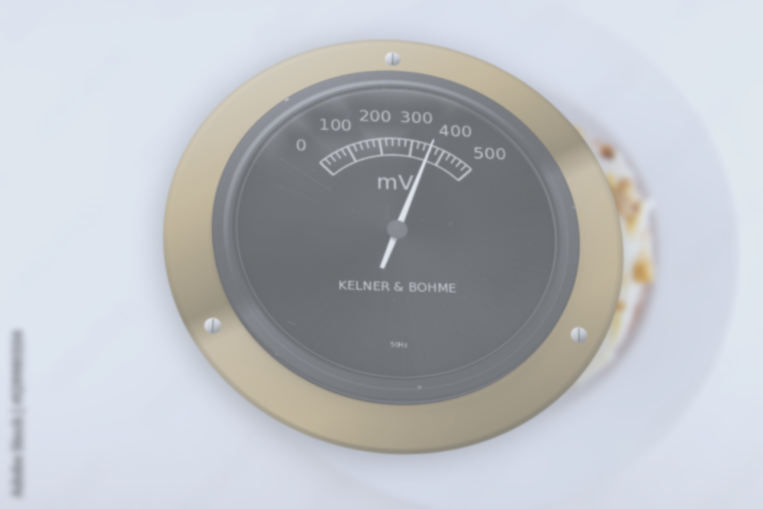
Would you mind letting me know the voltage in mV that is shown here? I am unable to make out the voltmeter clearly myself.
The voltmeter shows 360 mV
